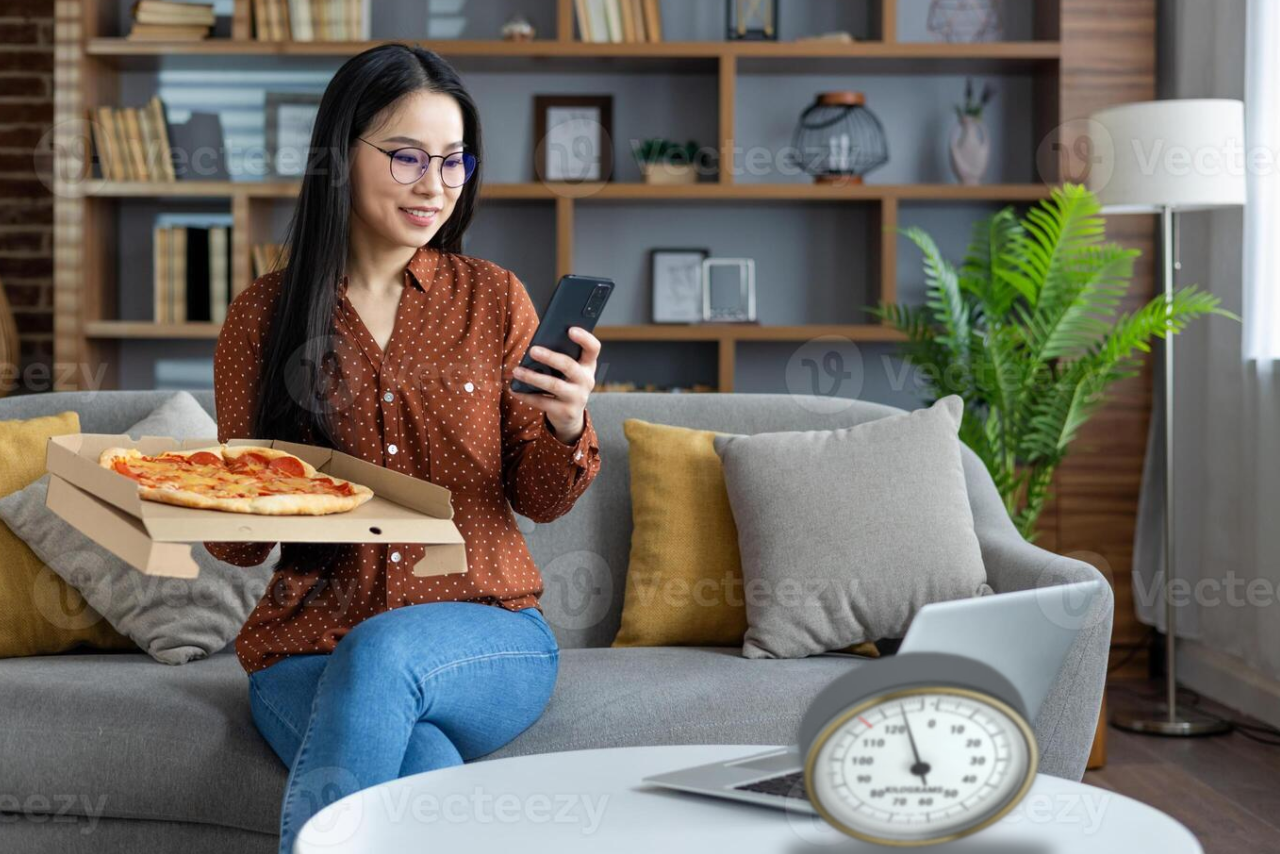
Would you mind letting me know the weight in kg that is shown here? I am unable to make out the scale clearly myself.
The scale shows 125 kg
